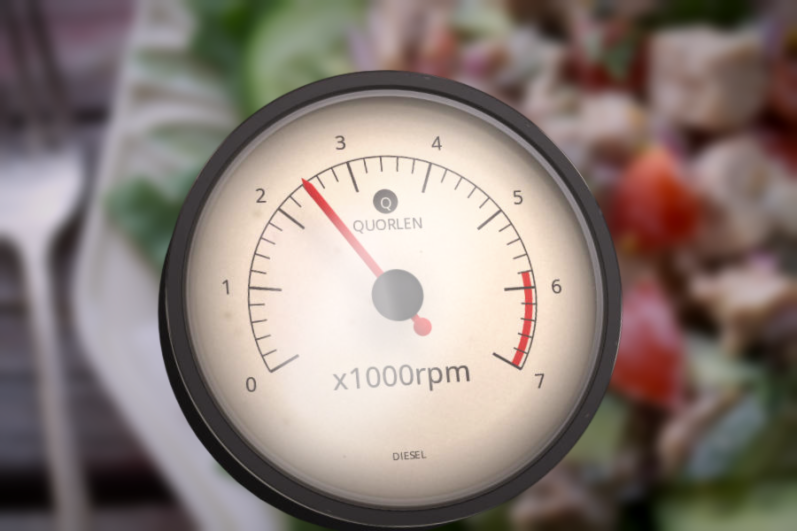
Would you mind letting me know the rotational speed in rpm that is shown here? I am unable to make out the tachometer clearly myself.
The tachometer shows 2400 rpm
